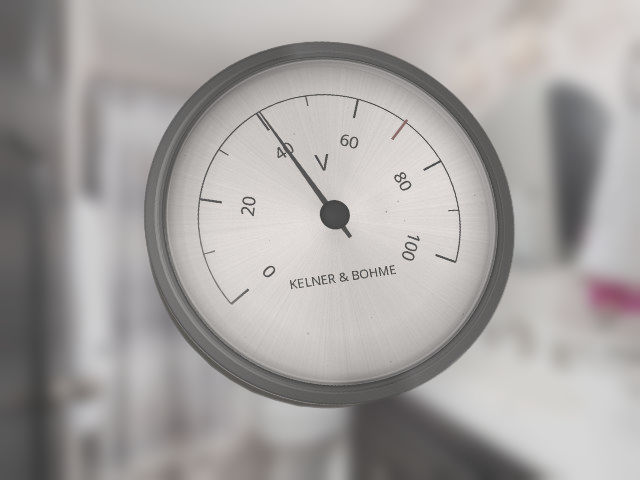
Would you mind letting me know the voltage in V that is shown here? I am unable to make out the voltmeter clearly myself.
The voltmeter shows 40 V
